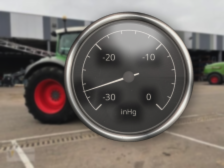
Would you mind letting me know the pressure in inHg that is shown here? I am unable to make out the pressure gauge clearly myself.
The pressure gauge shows -27 inHg
